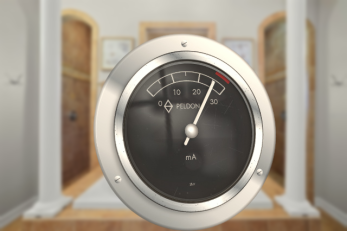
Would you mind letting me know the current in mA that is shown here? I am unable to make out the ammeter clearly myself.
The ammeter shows 25 mA
